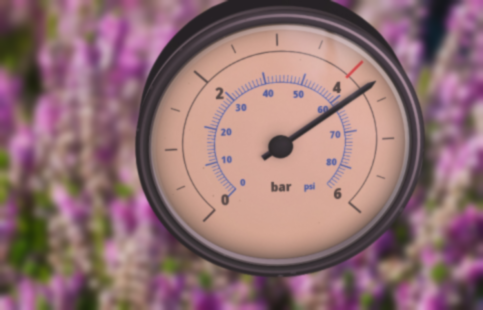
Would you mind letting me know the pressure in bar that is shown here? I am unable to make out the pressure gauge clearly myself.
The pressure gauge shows 4.25 bar
